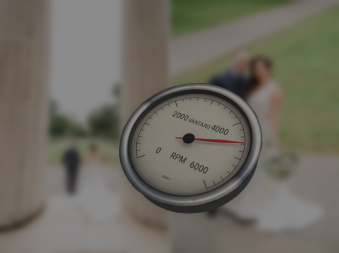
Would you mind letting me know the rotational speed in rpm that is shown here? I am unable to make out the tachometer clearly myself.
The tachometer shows 4600 rpm
